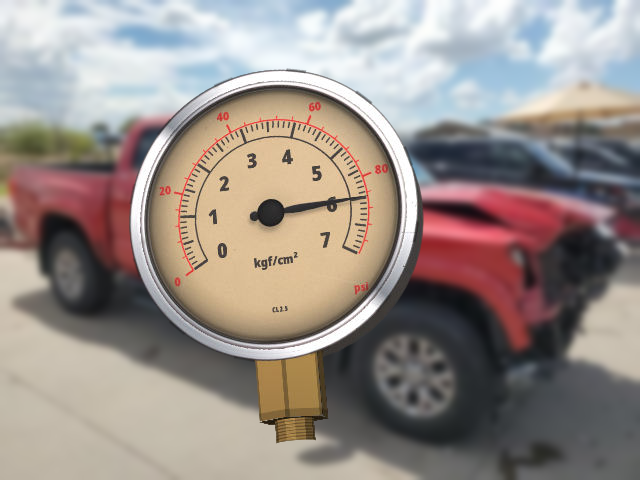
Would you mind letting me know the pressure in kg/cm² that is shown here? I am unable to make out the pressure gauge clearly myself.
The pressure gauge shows 6 kg/cm²
